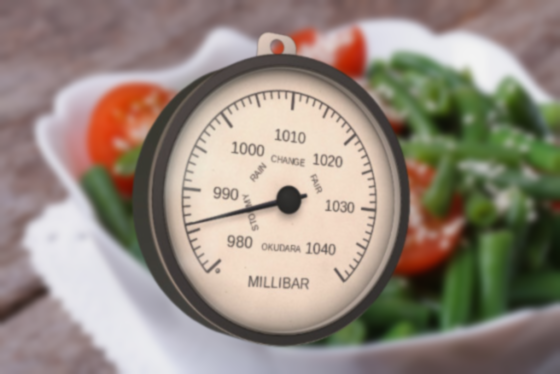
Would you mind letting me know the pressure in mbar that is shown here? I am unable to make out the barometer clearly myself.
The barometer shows 986 mbar
